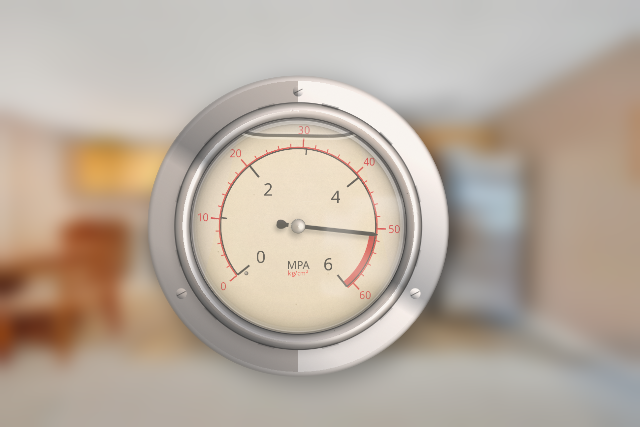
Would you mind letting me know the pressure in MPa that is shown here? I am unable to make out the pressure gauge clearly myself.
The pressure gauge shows 5 MPa
